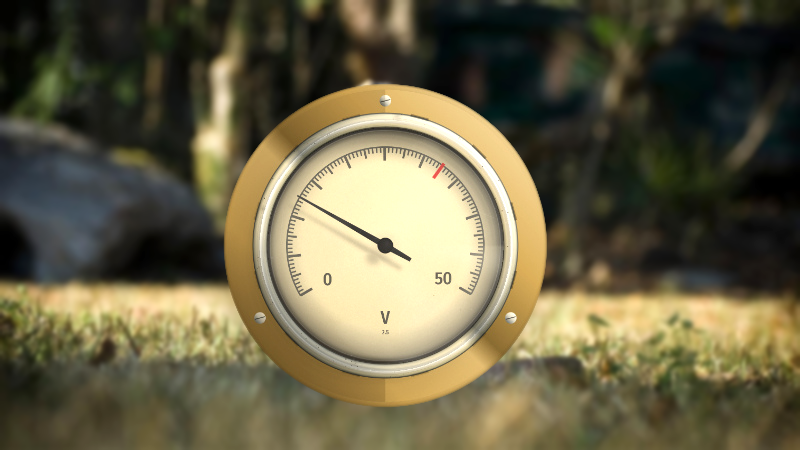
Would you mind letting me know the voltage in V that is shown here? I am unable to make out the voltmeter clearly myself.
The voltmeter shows 12.5 V
